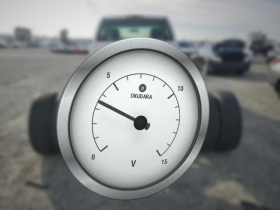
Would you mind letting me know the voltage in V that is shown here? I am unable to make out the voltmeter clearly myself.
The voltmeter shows 3.5 V
